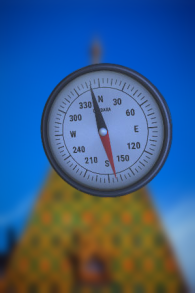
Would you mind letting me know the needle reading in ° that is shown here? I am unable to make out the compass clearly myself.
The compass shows 170 °
